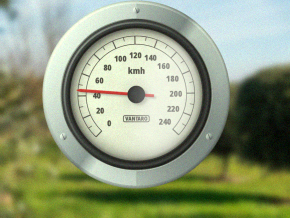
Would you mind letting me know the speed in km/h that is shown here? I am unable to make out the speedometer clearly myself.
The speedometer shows 45 km/h
